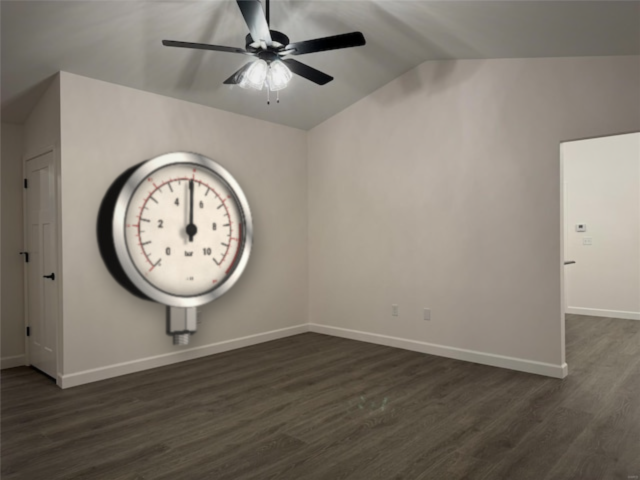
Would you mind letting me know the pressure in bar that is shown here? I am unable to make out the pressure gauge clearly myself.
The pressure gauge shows 5 bar
